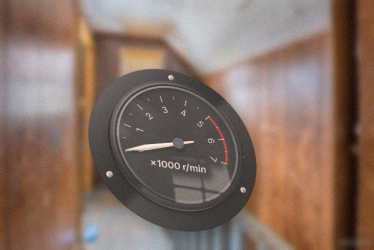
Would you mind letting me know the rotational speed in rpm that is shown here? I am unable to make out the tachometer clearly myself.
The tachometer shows 0 rpm
